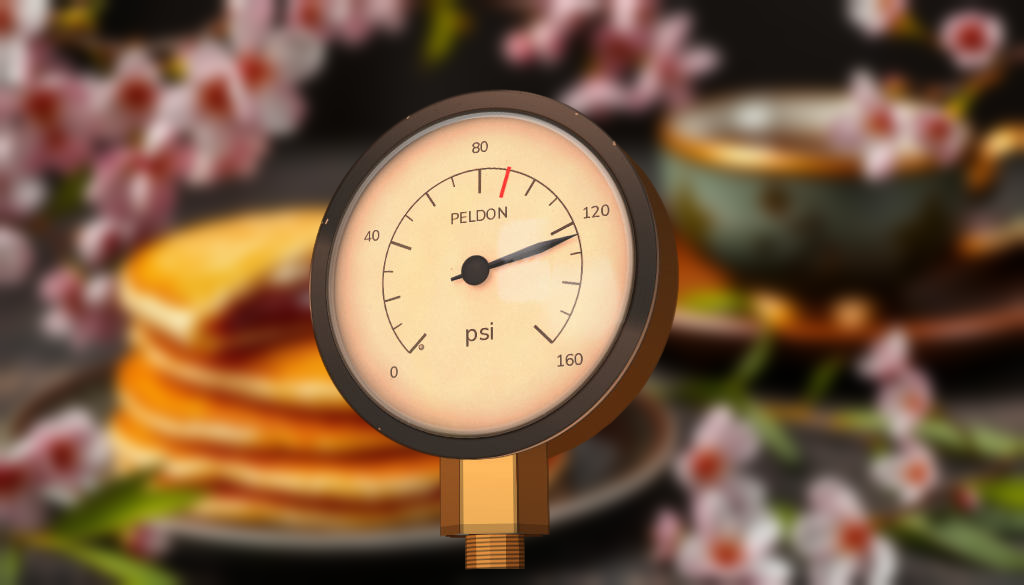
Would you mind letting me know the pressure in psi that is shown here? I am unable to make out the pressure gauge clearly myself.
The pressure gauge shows 125 psi
